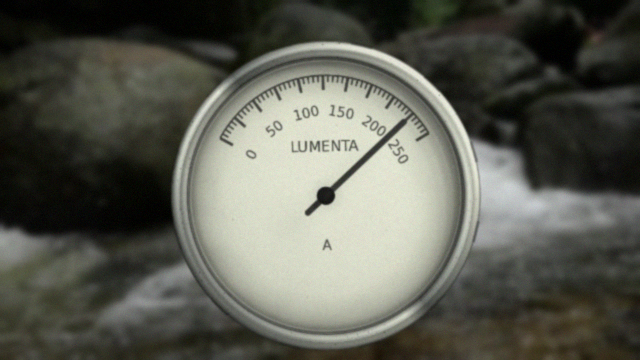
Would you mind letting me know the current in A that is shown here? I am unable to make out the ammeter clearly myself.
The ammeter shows 225 A
